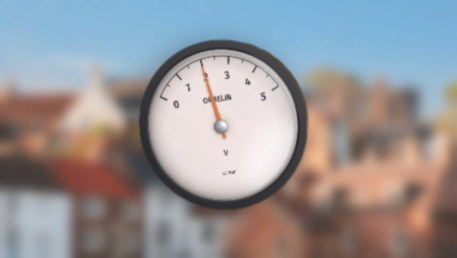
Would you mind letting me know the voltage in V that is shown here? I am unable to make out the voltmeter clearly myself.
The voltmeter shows 2 V
